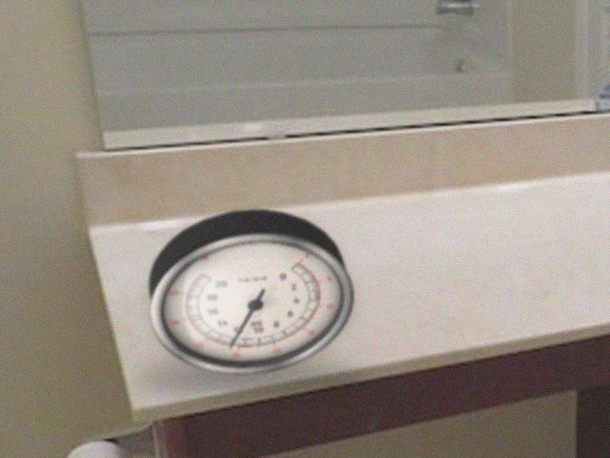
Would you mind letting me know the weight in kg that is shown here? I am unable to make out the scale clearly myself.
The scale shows 12 kg
